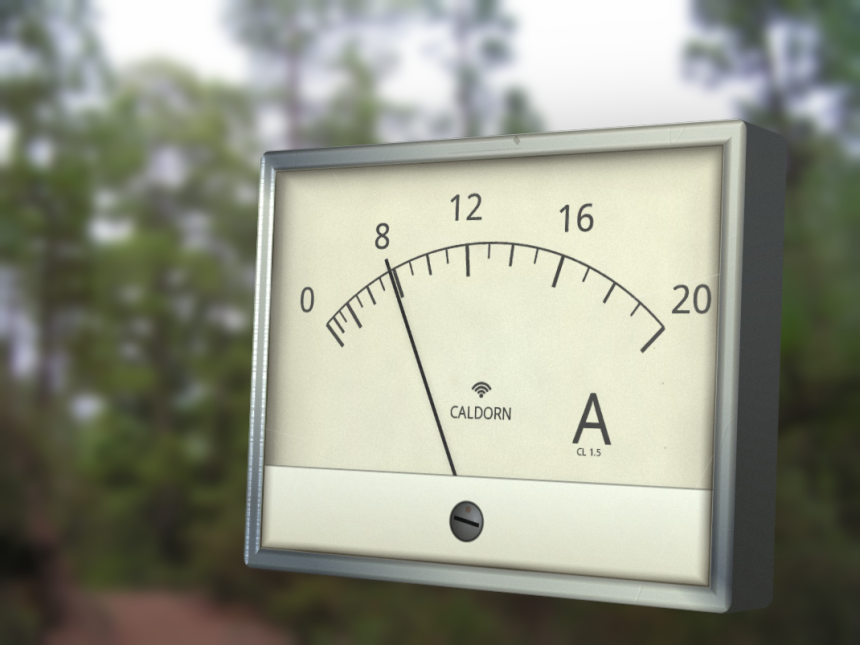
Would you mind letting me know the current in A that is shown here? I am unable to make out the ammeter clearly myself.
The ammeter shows 8 A
